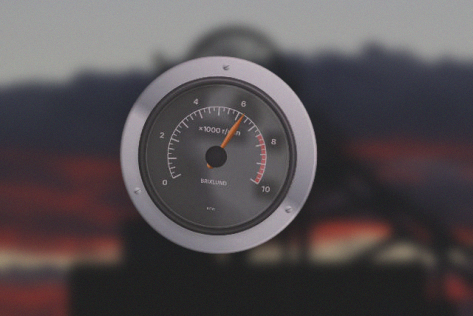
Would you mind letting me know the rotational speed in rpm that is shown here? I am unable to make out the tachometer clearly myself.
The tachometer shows 6250 rpm
